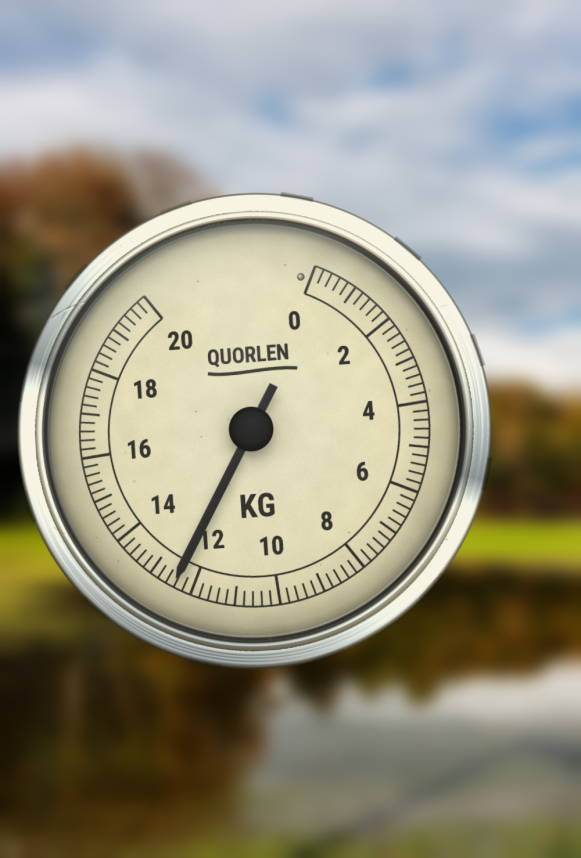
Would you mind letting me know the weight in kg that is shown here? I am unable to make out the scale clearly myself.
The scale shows 12.4 kg
